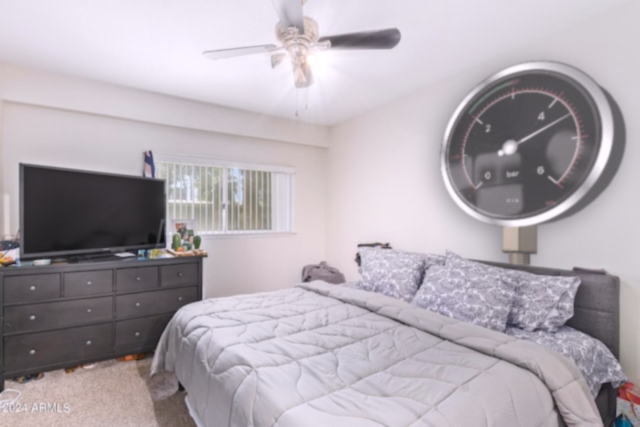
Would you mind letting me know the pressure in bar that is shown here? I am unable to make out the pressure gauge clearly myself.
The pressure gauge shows 4.5 bar
